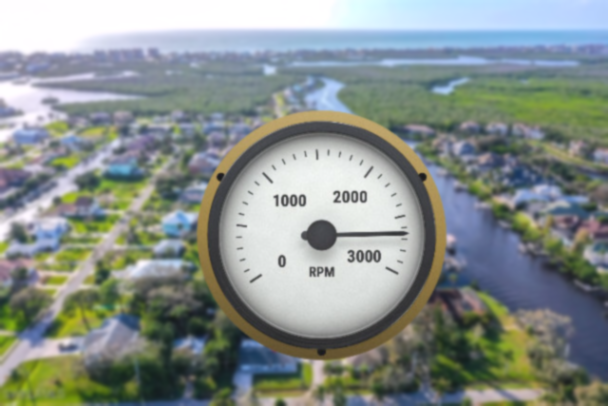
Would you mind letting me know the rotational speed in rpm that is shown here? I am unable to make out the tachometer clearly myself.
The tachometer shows 2650 rpm
